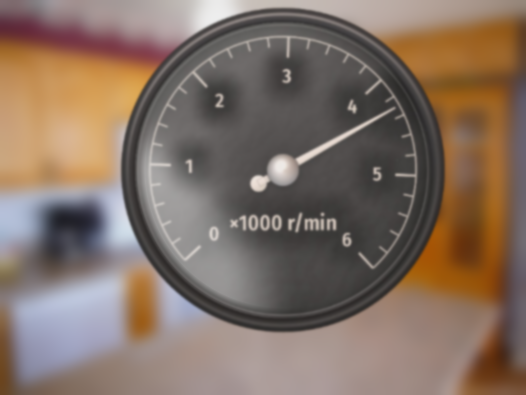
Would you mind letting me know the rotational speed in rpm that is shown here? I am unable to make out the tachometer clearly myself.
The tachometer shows 4300 rpm
